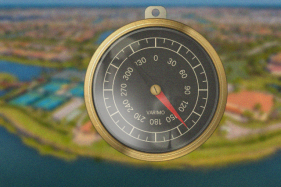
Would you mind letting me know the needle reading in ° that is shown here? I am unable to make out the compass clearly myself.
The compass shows 140 °
